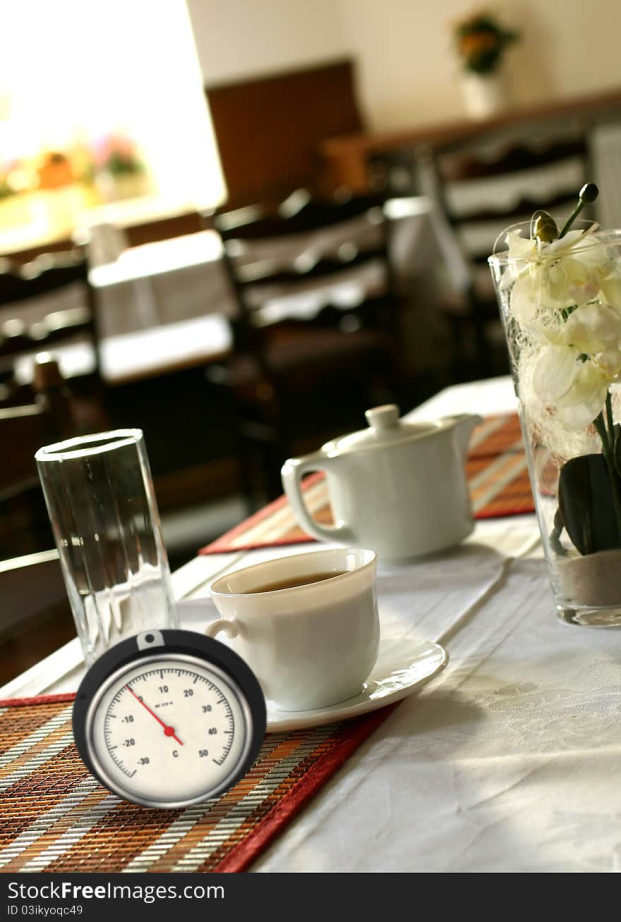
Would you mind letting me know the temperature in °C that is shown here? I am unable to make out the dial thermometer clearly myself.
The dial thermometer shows 0 °C
